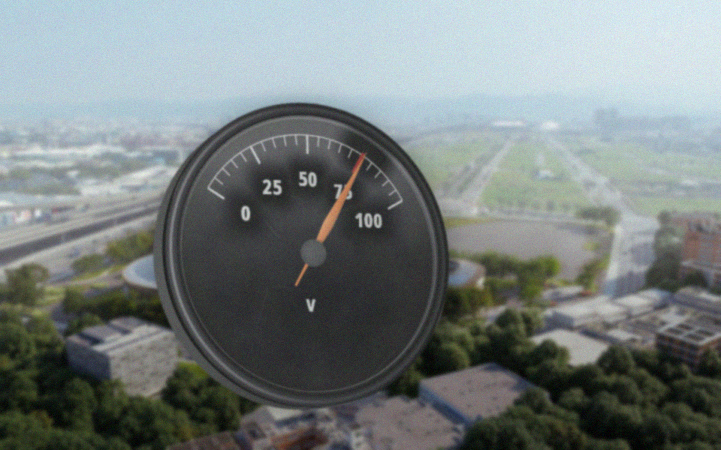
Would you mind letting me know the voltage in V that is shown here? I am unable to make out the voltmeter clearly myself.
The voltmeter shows 75 V
